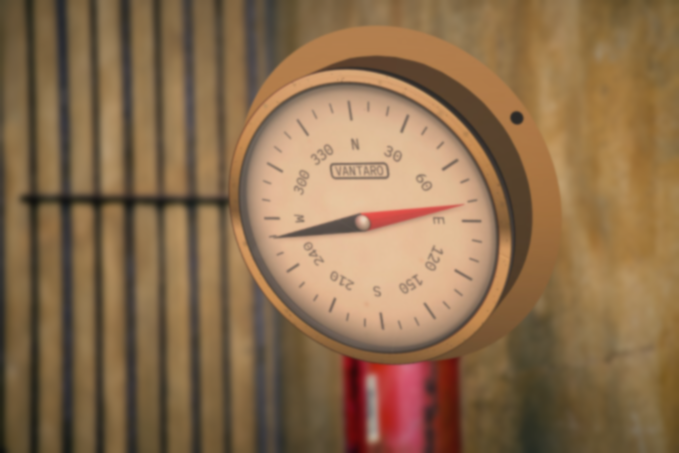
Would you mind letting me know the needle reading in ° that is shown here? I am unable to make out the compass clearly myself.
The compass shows 80 °
